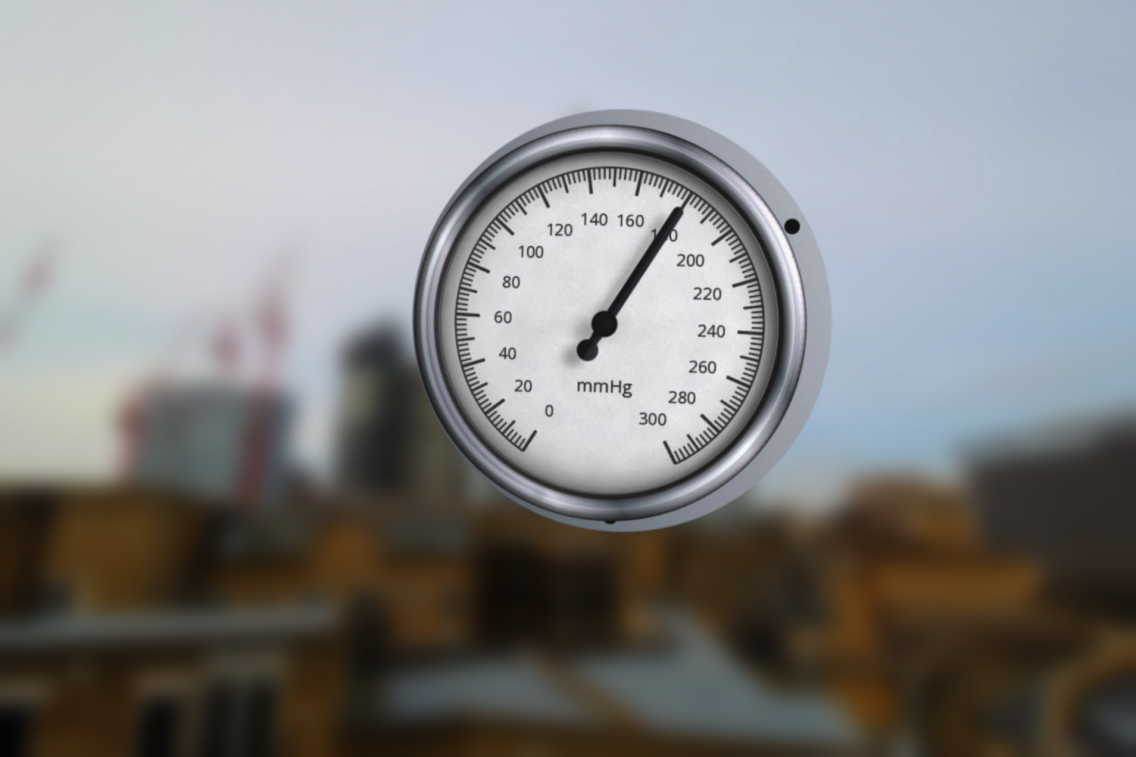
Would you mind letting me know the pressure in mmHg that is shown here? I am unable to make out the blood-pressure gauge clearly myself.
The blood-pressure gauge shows 180 mmHg
